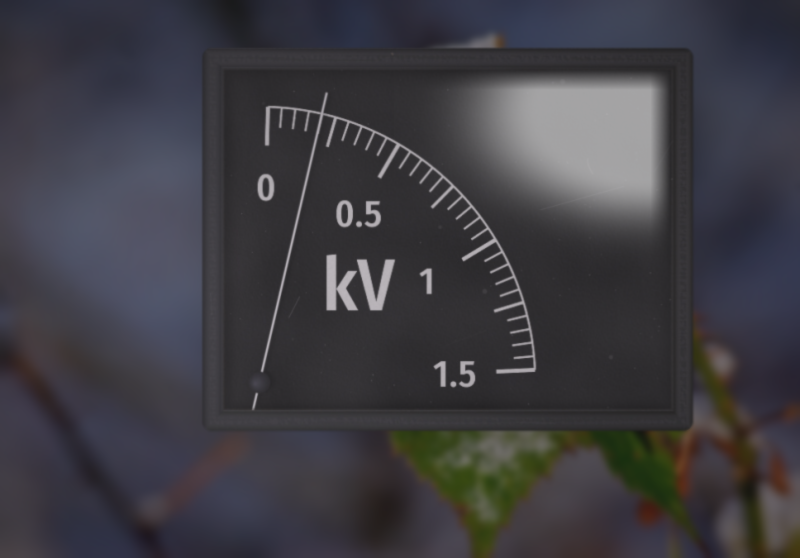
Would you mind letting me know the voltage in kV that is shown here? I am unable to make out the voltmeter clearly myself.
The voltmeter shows 0.2 kV
